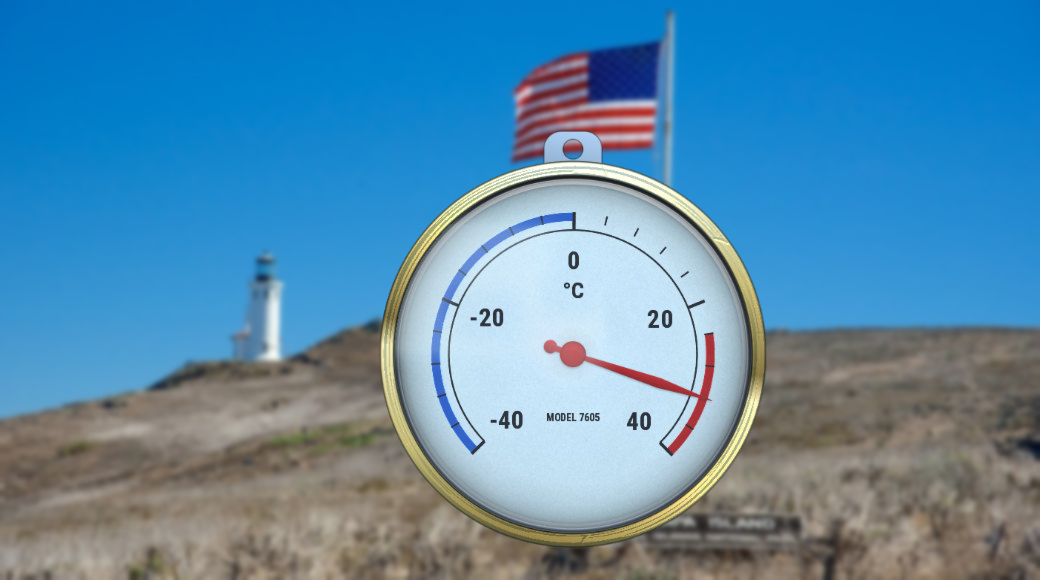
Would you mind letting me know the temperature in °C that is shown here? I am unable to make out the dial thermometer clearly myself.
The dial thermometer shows 32 °C
